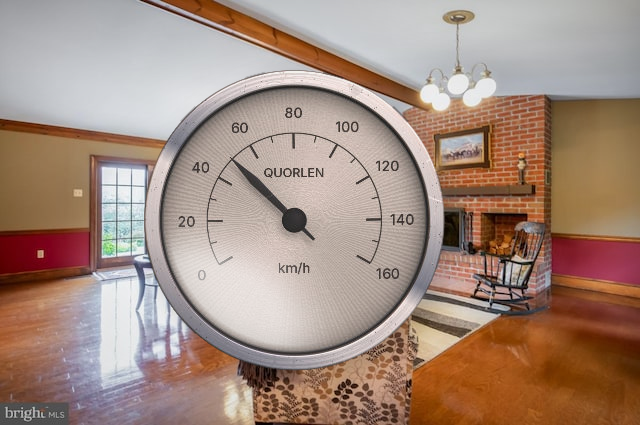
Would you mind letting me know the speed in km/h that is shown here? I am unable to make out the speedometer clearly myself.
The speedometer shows 50 km/h
